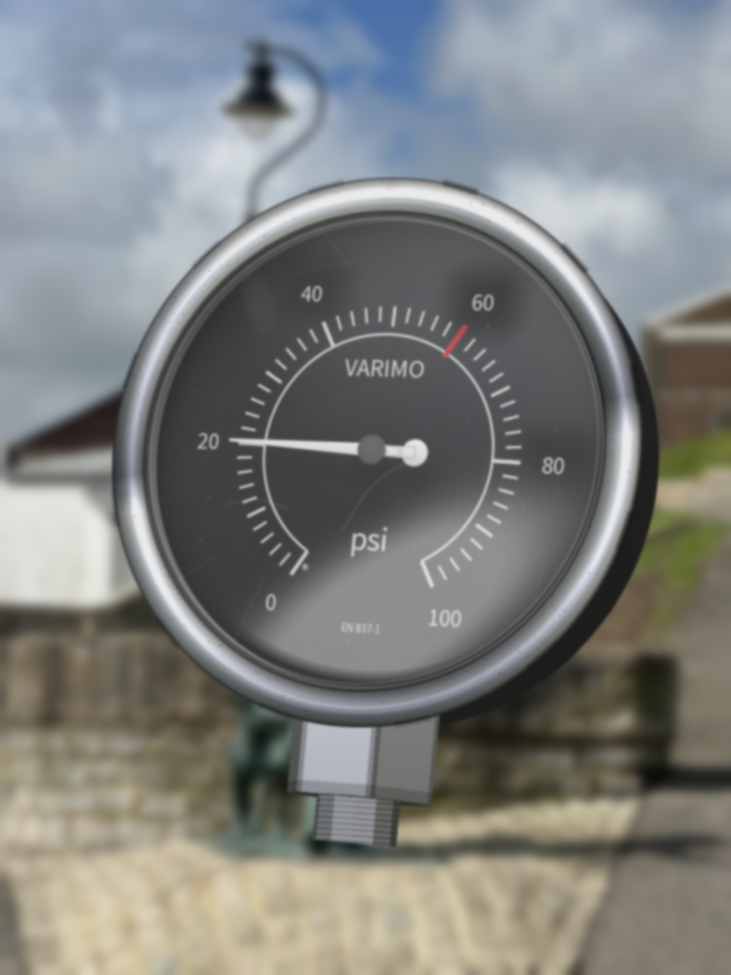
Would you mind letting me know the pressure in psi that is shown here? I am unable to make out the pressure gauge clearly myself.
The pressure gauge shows 20 psi
